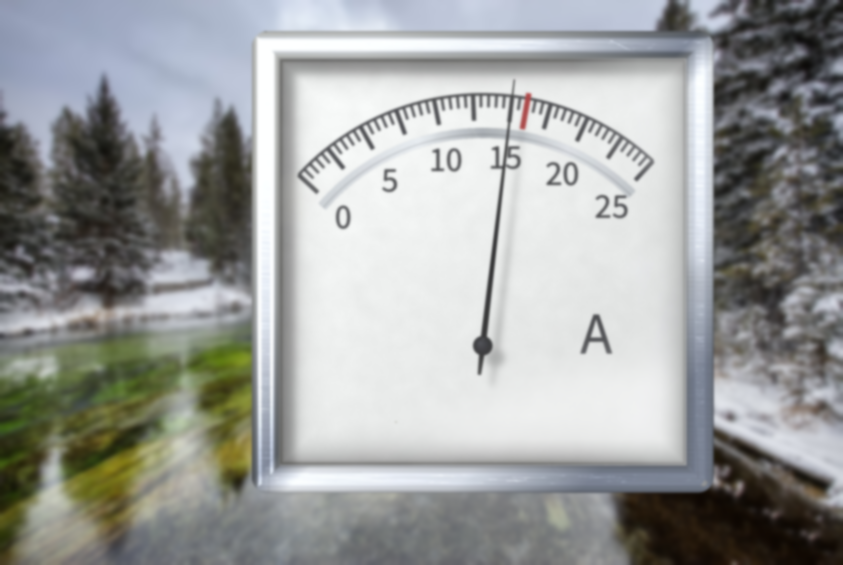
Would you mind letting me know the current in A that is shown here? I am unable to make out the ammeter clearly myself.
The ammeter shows 15 A
